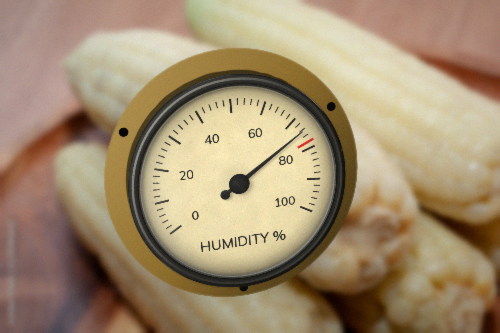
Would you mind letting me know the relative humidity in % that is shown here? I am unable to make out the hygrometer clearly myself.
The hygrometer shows 74 %
